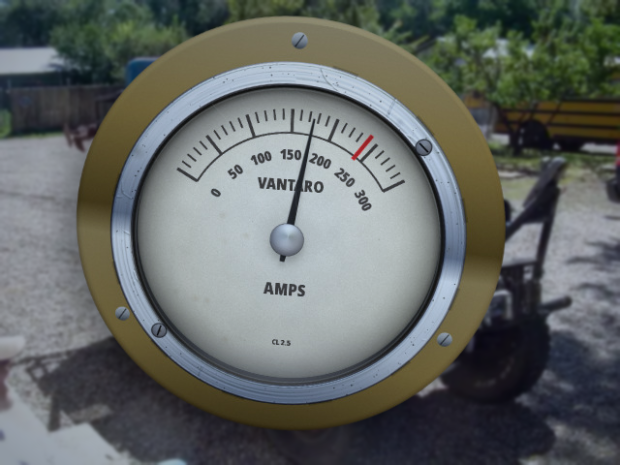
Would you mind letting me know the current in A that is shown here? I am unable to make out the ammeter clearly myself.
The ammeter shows 175 A
